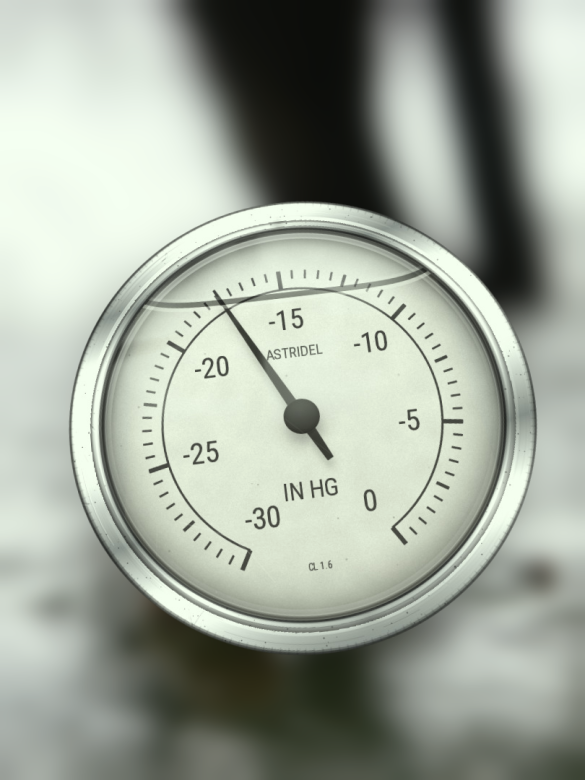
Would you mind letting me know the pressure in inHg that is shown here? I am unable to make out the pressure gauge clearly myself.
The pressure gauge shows -17.5 inHg
